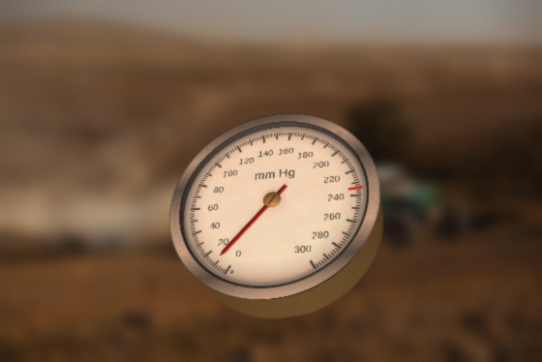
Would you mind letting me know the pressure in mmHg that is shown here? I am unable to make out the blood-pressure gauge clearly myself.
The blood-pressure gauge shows 10 mmHg
